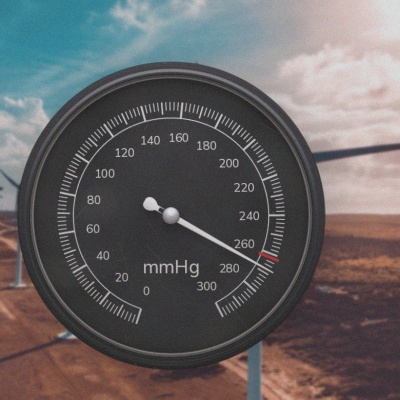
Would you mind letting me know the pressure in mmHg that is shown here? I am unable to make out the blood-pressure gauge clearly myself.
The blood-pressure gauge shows 268 mmHg
